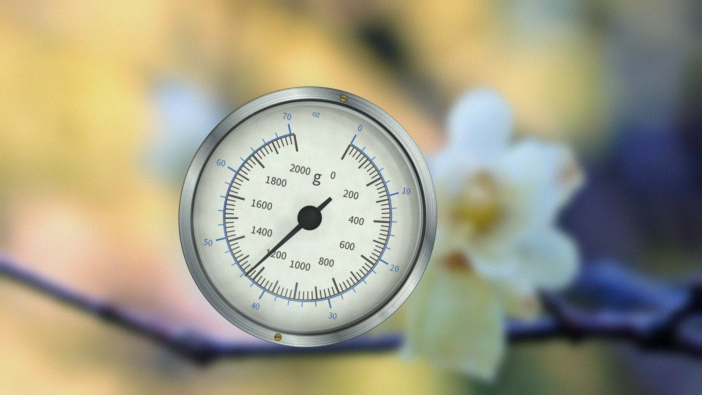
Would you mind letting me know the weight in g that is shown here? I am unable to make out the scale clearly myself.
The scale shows 1240 g
